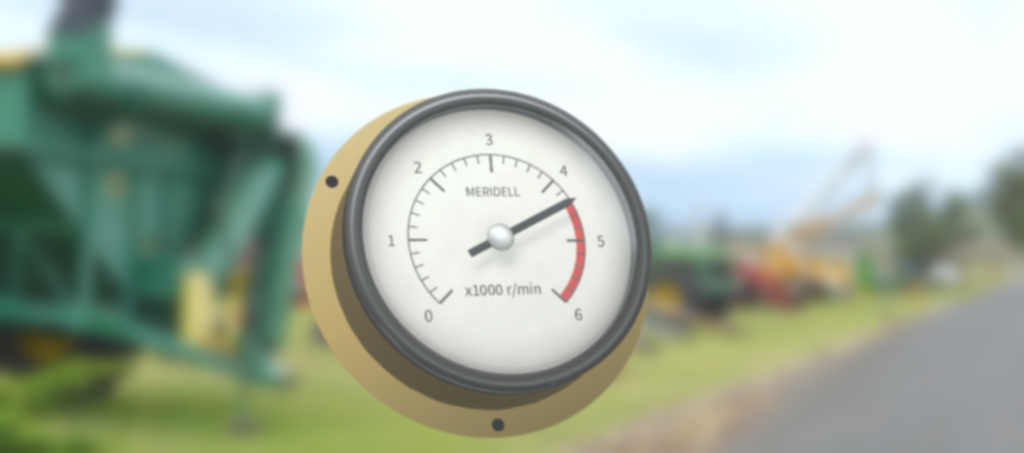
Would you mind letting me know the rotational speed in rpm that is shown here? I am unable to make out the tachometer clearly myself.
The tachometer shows 4400 rpm
